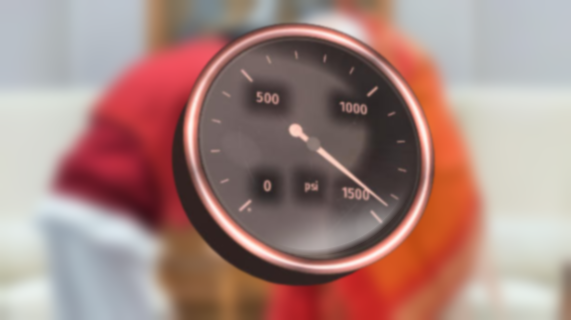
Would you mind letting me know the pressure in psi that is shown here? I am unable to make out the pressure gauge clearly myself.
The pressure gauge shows 1450 psi
